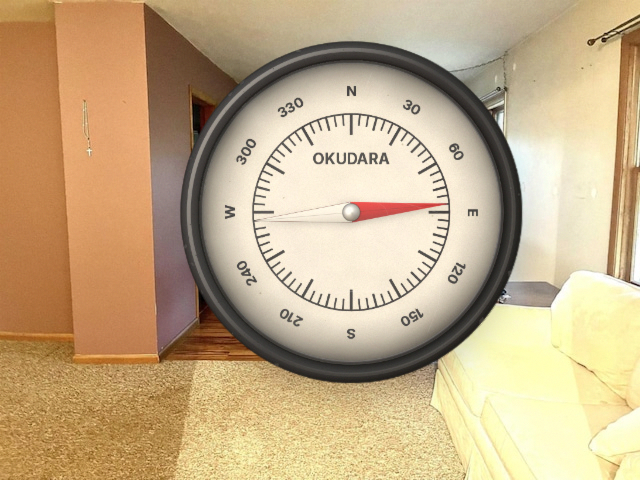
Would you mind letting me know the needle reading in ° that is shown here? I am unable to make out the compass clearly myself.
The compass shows 85 °
